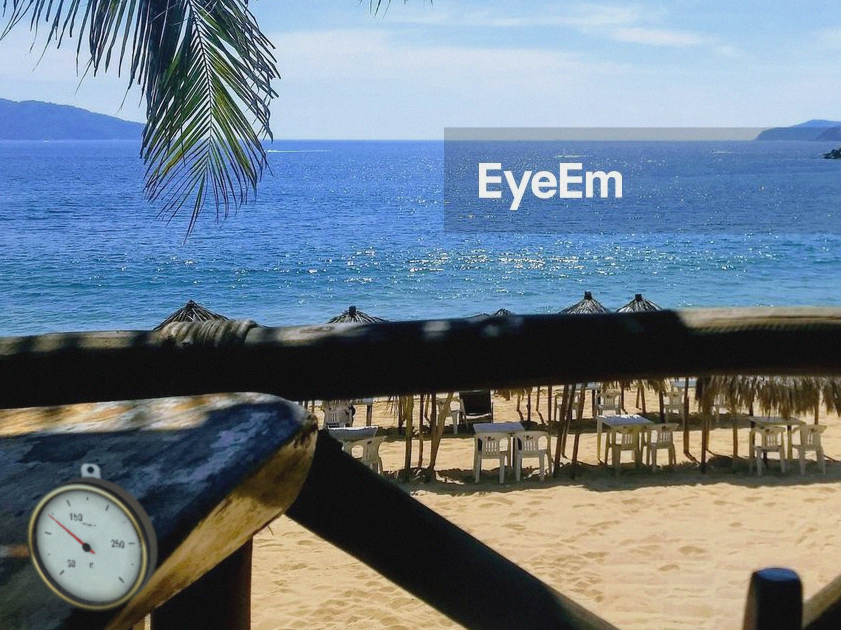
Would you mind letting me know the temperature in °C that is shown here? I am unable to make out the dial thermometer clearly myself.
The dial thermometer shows 125 °C
